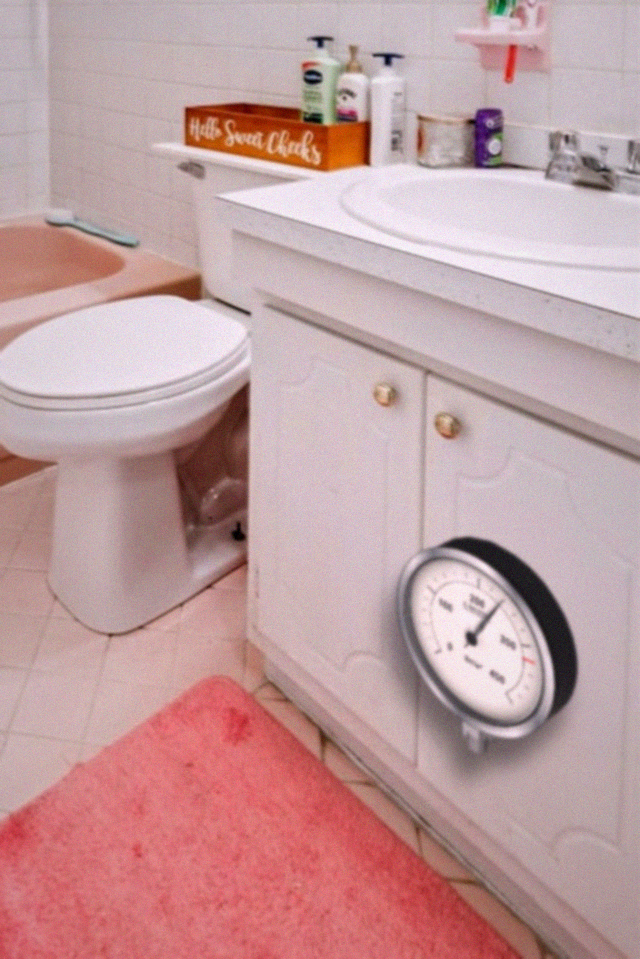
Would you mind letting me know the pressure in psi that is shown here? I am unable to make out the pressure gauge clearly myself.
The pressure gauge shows 240 psi
